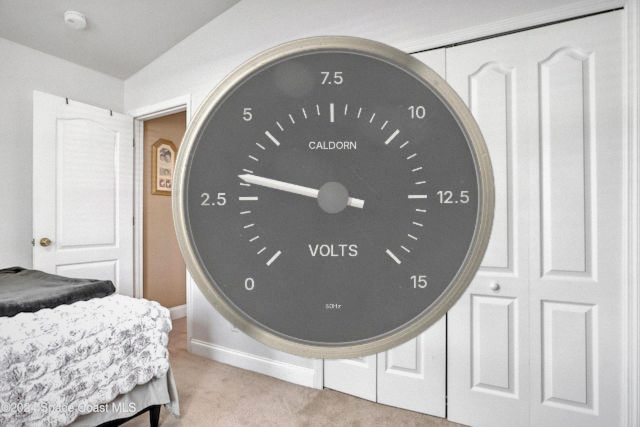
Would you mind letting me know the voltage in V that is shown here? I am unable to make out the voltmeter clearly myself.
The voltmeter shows 3.25 V
